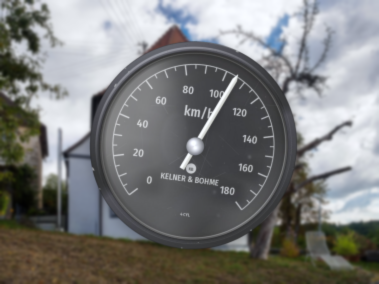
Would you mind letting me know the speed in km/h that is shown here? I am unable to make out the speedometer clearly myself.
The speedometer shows 105 km/h
